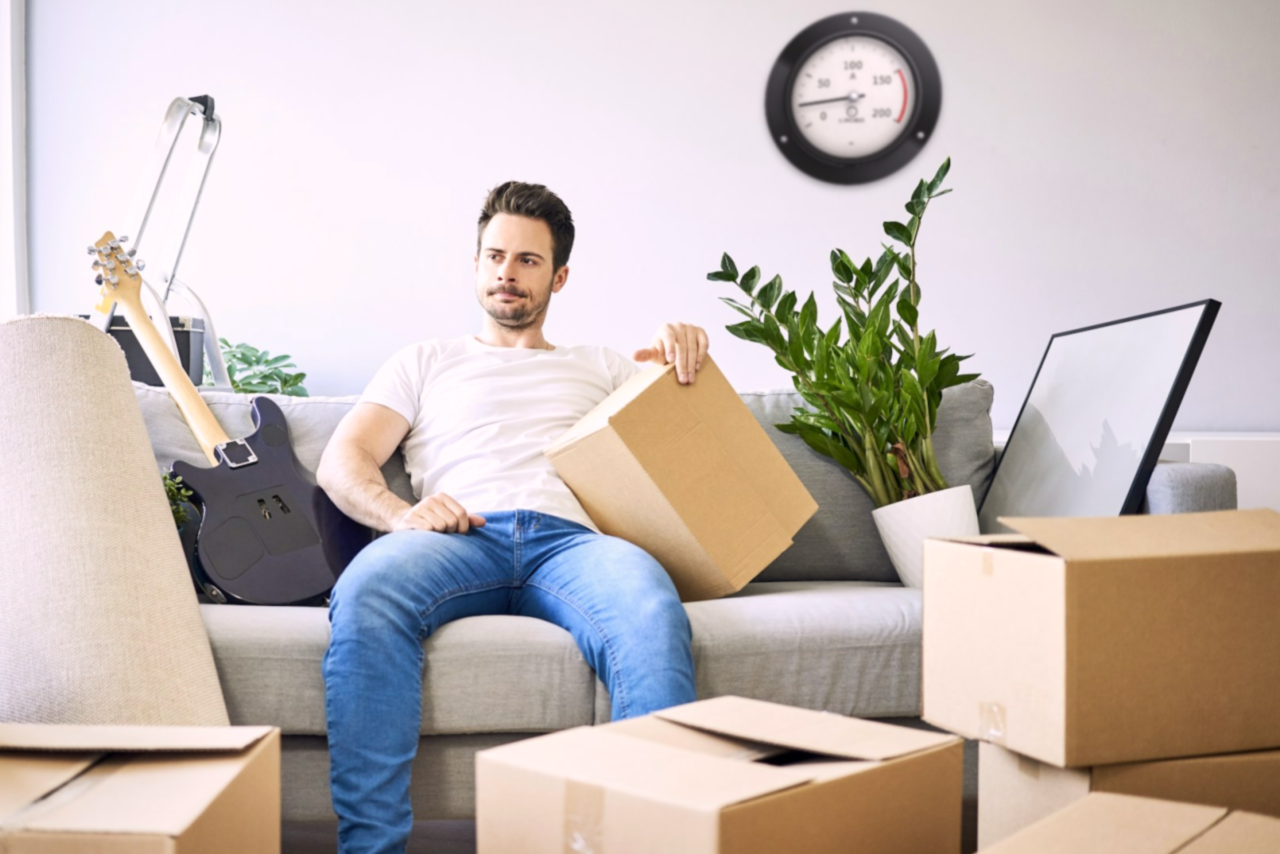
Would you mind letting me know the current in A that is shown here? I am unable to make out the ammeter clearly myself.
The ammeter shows 20 A
